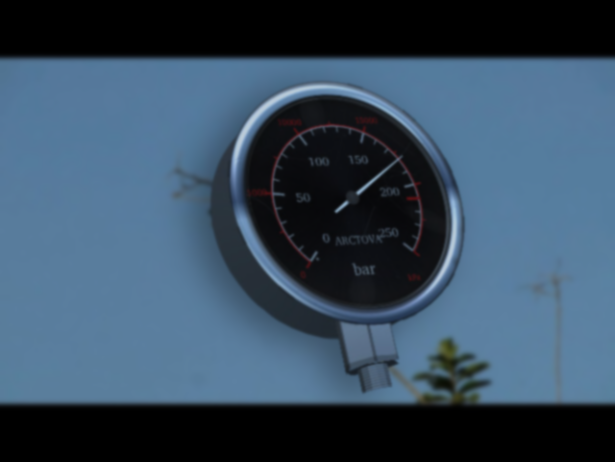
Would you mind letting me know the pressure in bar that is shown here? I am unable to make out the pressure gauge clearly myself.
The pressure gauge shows 180 bar
